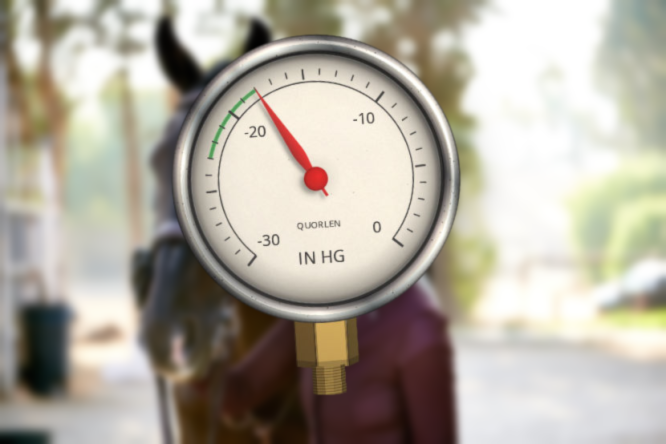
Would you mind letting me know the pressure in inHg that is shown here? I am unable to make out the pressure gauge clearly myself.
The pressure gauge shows -18 inHg
